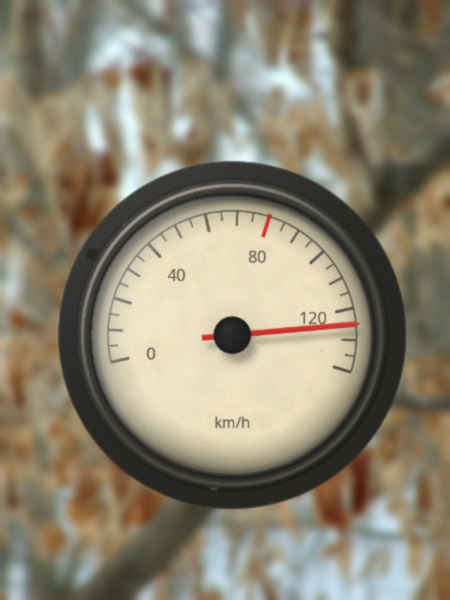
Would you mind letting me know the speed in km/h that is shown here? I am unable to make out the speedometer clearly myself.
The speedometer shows 125 km/h
